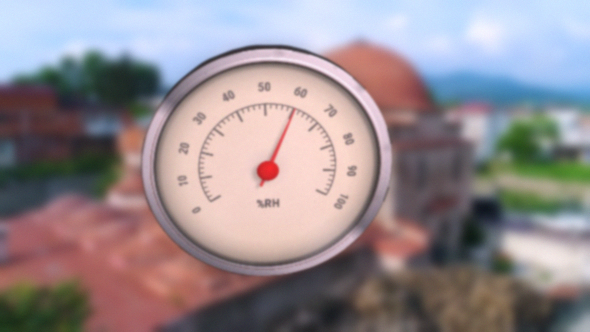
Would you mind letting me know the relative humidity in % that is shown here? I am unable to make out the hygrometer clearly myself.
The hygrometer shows 60 %
